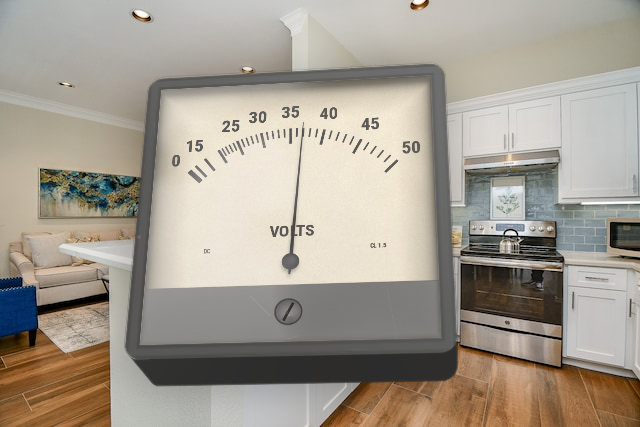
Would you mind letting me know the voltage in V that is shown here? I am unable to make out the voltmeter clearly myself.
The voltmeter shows 37 V
